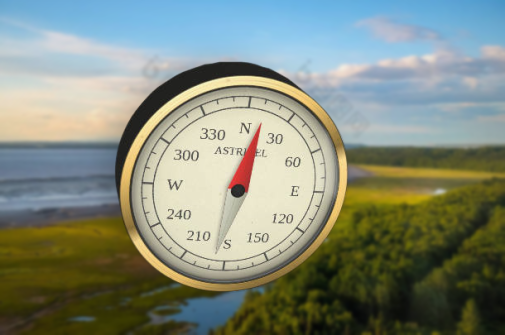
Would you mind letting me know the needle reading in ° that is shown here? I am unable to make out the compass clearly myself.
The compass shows 10 °
